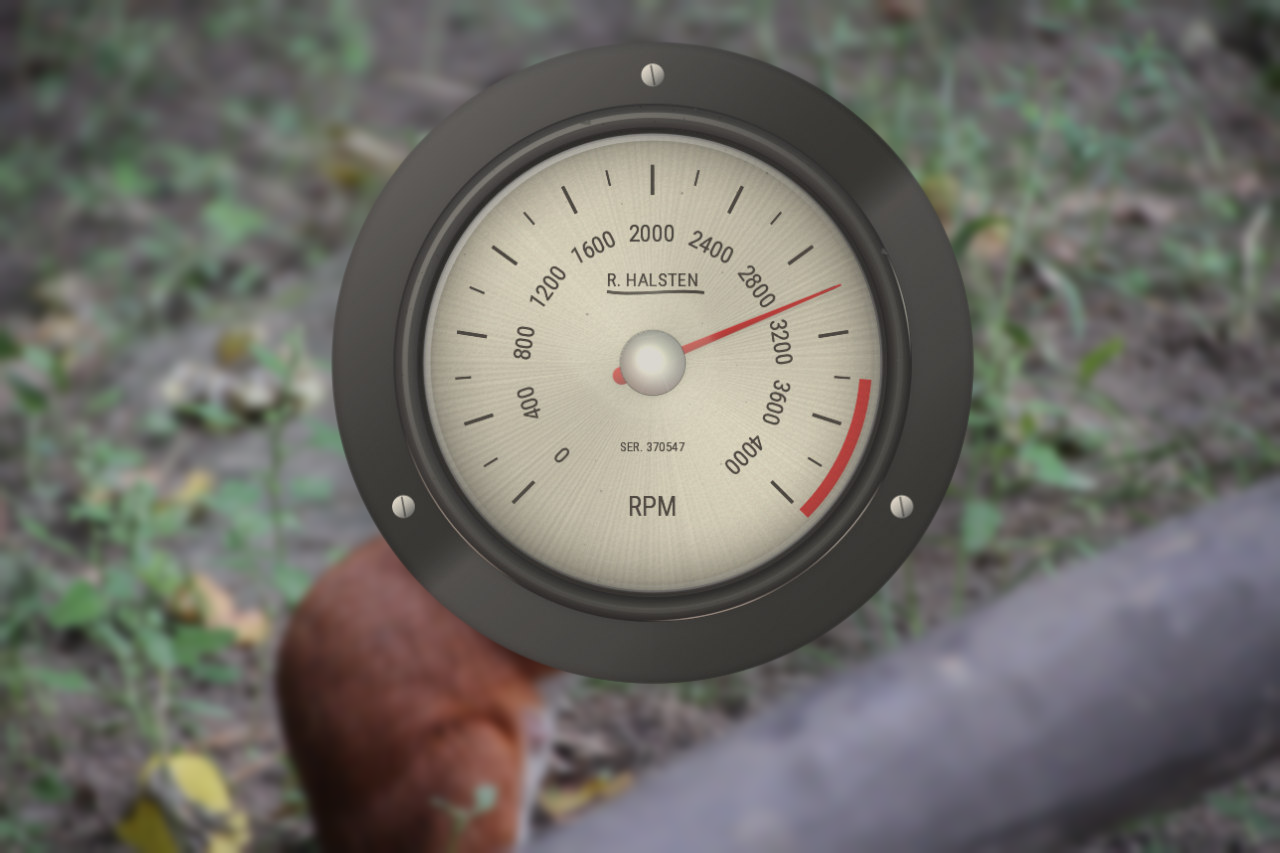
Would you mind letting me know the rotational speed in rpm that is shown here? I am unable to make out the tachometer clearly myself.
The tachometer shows 3000 rpm
